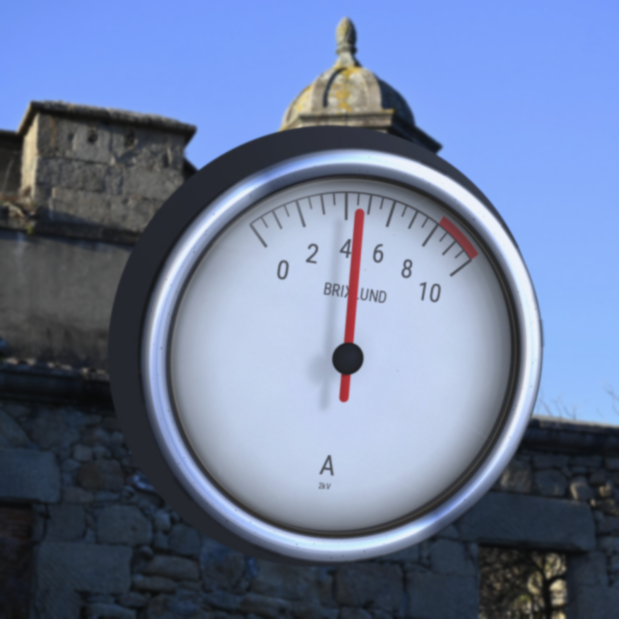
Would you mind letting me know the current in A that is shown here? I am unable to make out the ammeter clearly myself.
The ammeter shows 4.5 A
